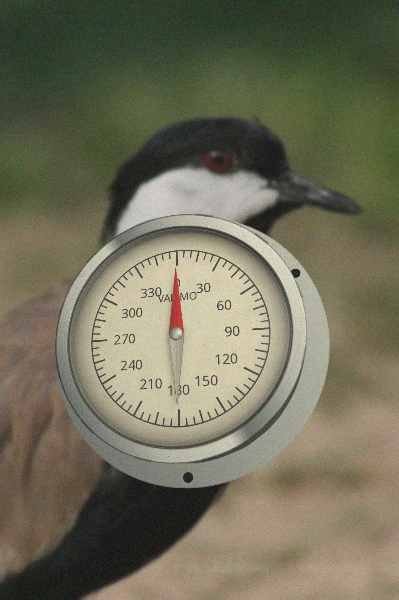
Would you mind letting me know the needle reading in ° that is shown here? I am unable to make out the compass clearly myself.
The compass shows 0 °
